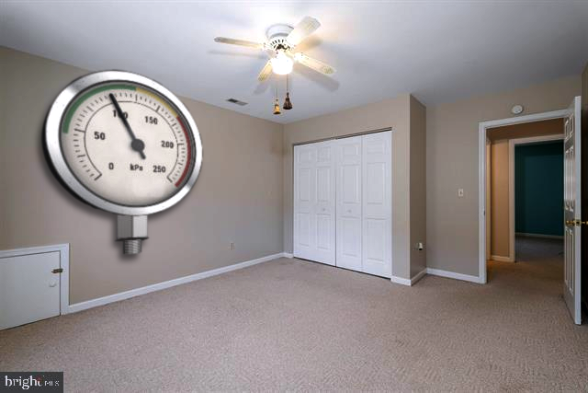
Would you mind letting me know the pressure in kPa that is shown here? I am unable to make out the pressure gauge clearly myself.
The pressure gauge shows 100 kPa
